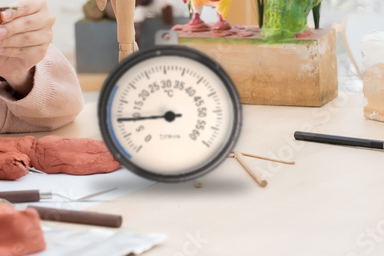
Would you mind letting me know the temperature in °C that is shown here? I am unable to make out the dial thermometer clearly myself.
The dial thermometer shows 10 °C
